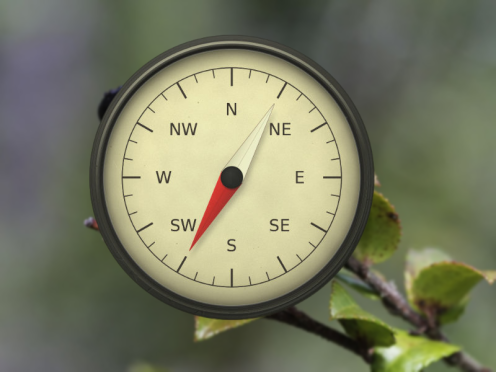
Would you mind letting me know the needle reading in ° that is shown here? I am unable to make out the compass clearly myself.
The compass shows 210 °
